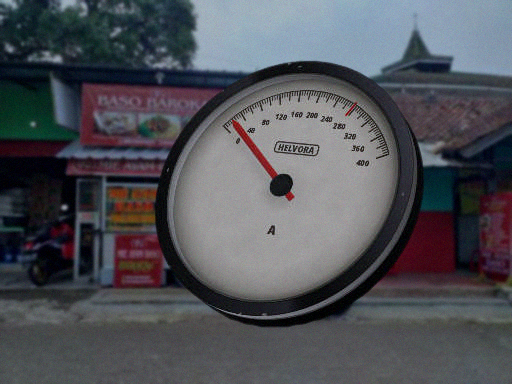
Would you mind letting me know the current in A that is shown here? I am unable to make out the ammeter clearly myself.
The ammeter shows 20 A
